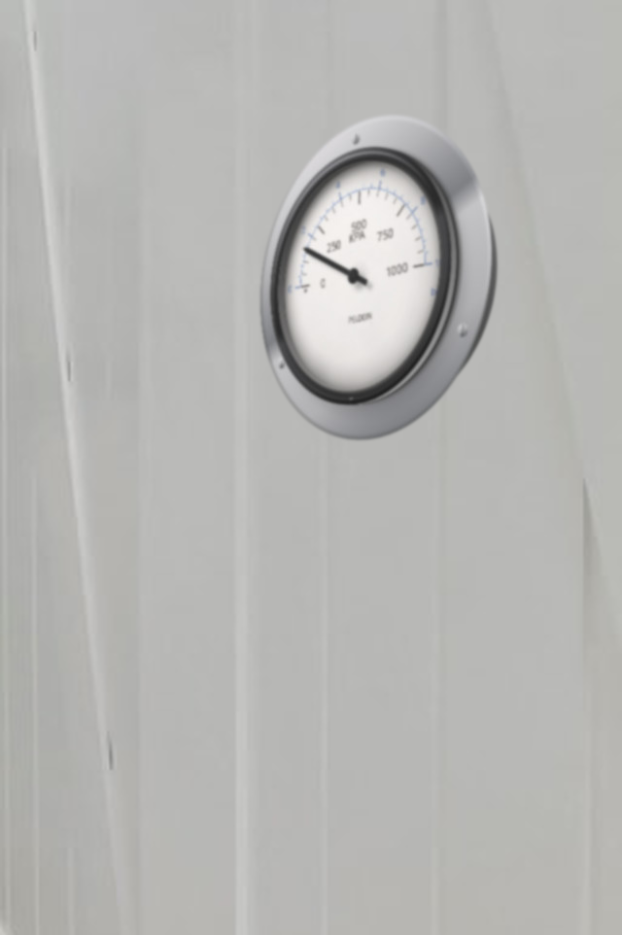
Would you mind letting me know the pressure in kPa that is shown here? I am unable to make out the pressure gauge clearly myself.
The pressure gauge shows 150 kPa
